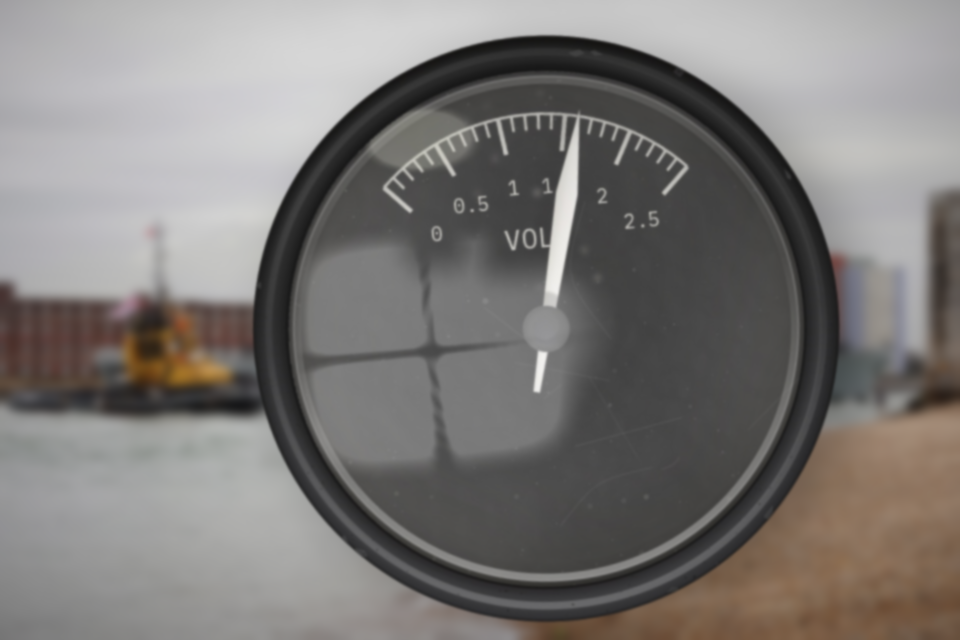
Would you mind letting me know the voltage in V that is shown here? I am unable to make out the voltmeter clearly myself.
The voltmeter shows 1.6 V
